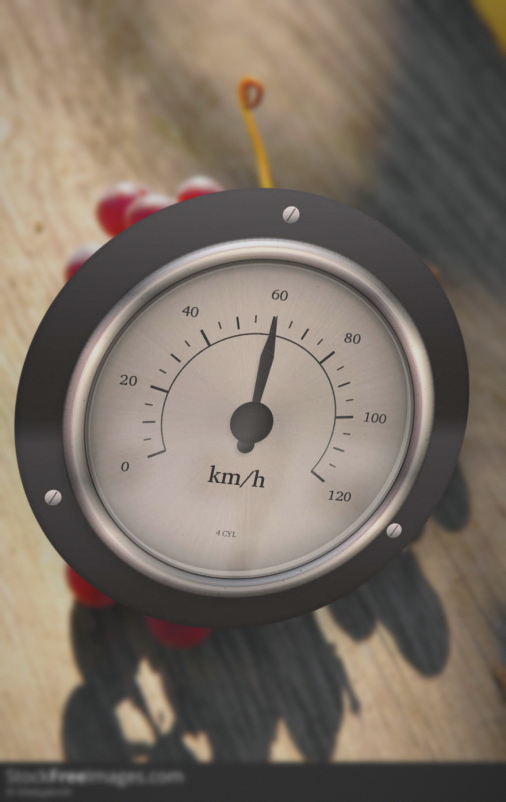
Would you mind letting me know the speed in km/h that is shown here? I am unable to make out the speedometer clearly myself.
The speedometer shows 60 km/h
